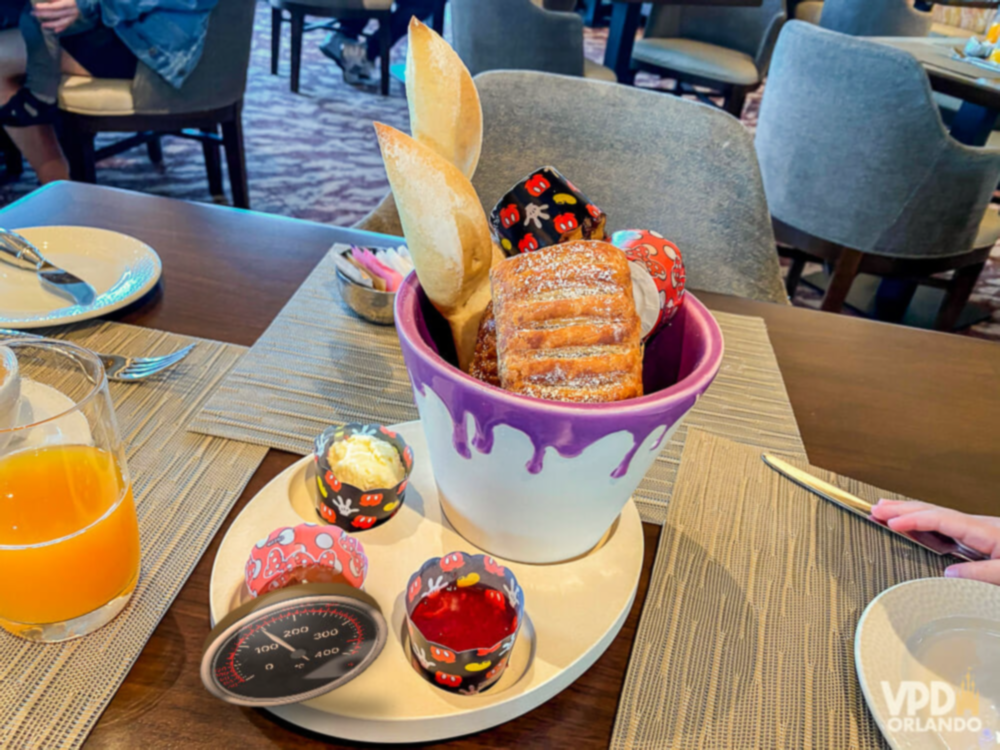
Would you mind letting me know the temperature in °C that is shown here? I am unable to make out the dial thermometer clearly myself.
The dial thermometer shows 150 °C
